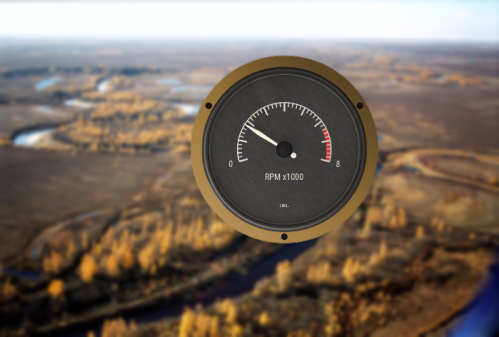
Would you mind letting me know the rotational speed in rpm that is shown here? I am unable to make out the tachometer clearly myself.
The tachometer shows 1800 rpm
